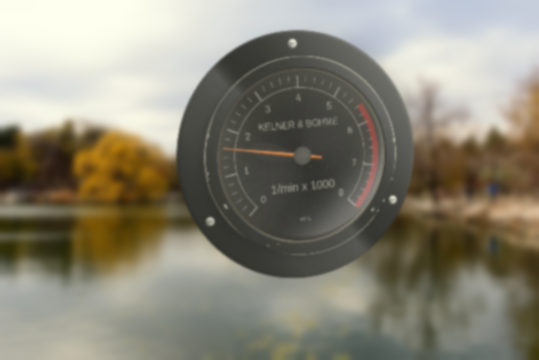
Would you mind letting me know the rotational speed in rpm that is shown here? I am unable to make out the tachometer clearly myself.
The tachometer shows 1600 rpm
